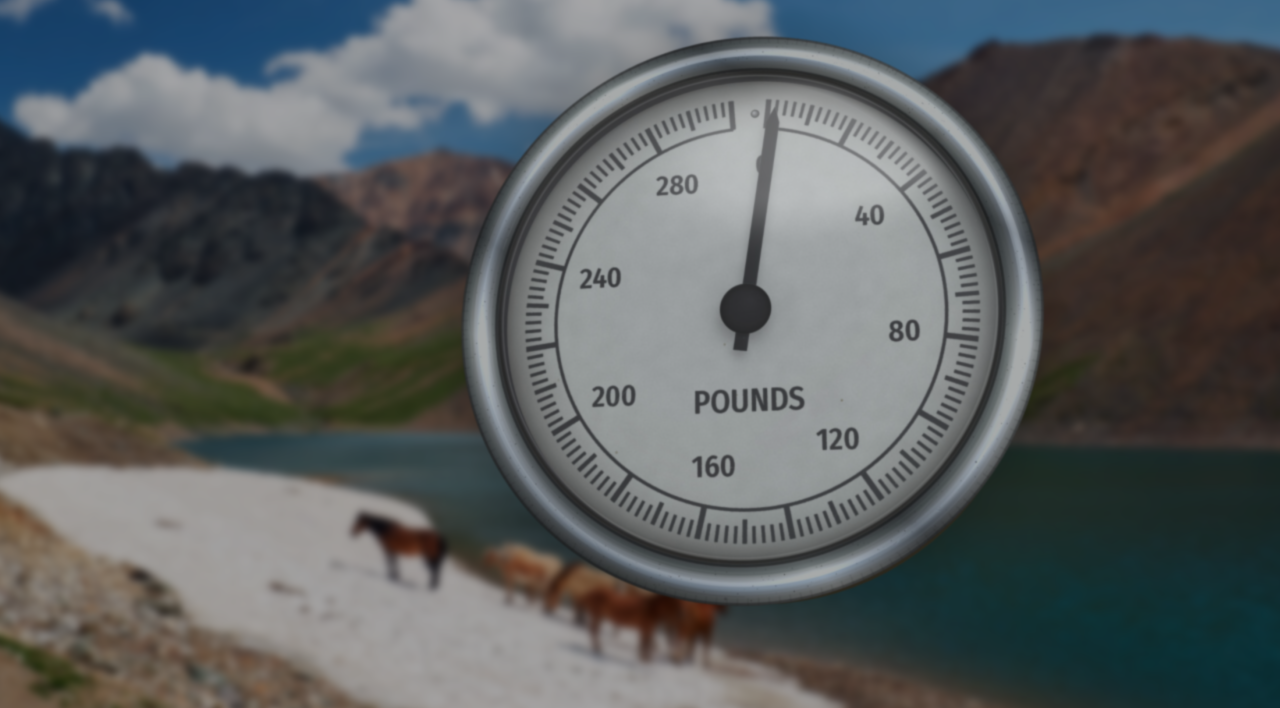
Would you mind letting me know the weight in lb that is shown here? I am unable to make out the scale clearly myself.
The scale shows 2 lb
